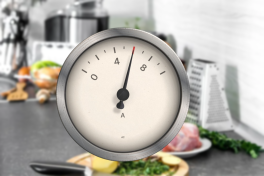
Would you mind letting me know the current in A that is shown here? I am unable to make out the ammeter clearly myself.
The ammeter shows 6 A
